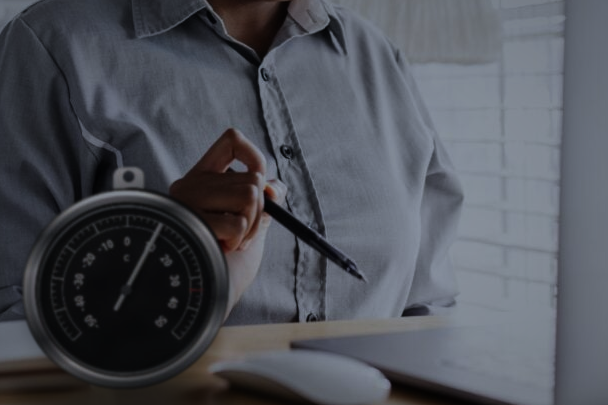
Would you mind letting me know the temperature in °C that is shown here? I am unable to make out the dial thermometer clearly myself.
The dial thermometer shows 10 °C
